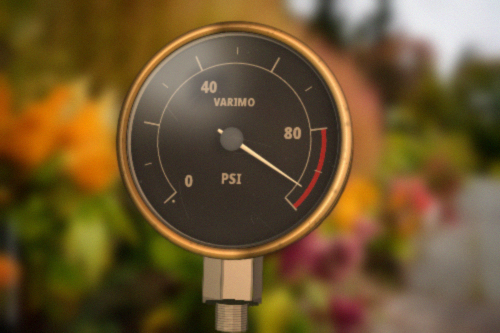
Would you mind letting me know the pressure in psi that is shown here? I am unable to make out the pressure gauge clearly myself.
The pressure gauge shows 95 psi
